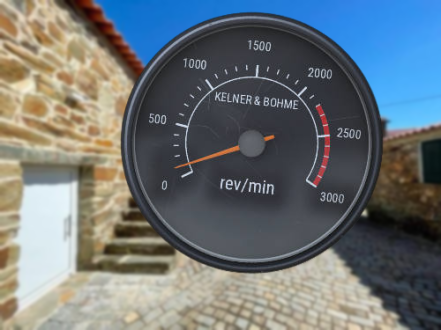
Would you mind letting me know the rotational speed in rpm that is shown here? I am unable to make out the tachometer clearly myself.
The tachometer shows 100 rpm
